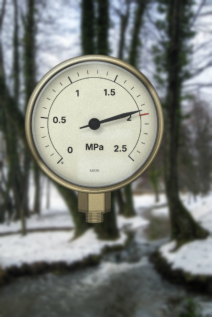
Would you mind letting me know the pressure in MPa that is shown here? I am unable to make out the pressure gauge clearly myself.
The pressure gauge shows 1.95 MPa
